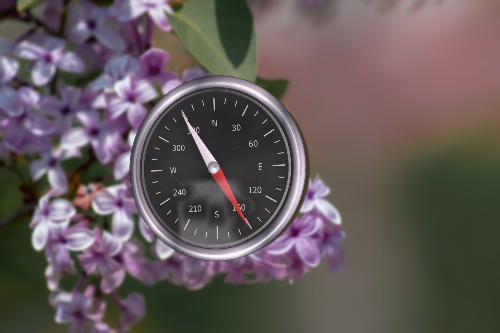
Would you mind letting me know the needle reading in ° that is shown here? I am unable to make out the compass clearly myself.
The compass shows 150 °
